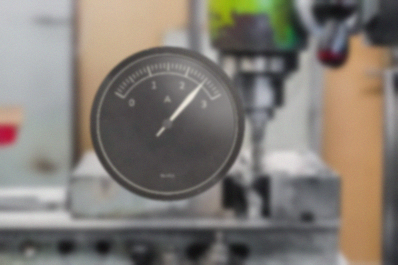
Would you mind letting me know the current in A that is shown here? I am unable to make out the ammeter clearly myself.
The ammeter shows 2.5 A
